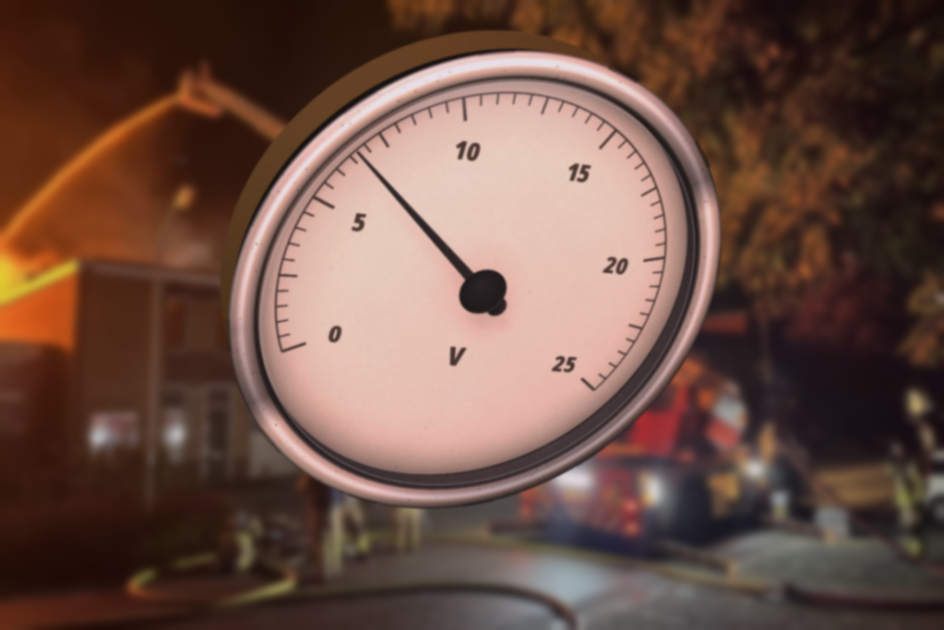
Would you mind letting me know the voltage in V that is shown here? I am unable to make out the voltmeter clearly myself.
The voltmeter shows 6.75 V
